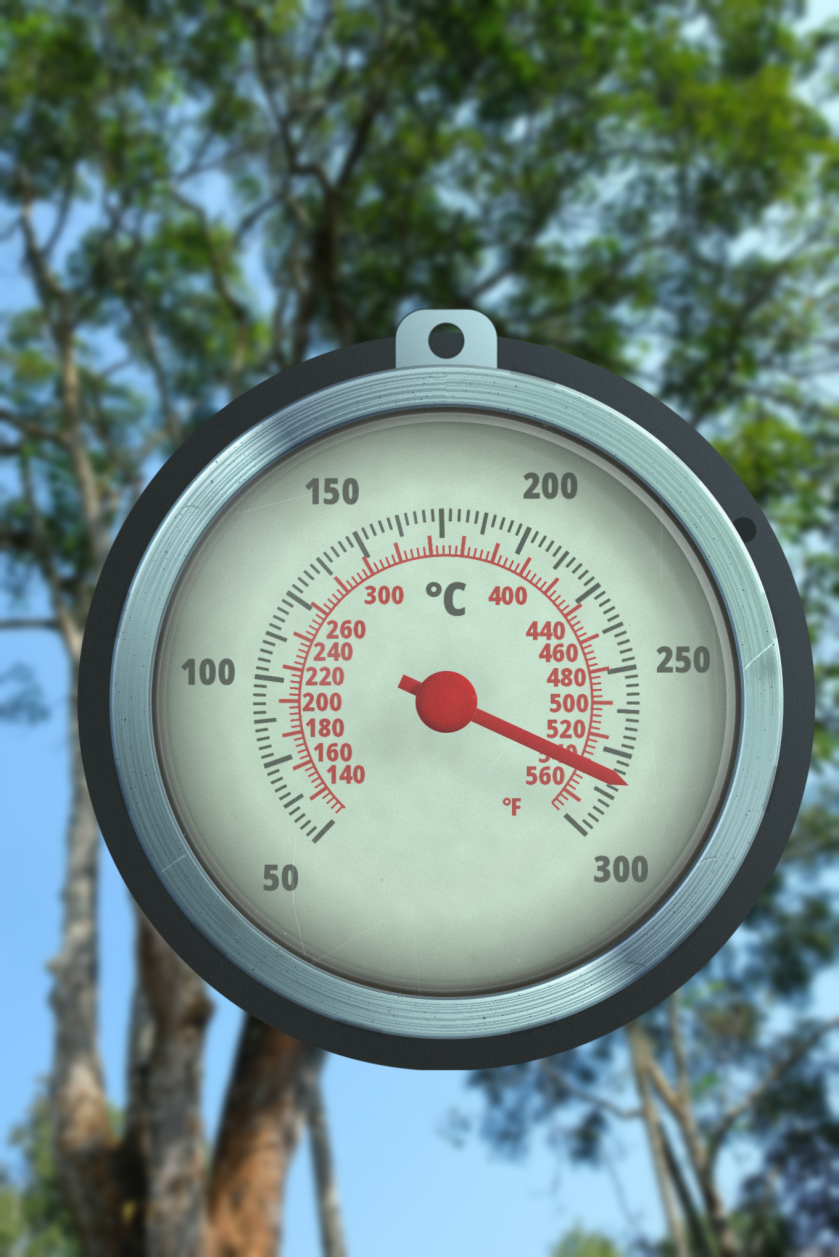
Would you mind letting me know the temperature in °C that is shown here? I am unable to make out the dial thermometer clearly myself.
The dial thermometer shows 282.5 °C
